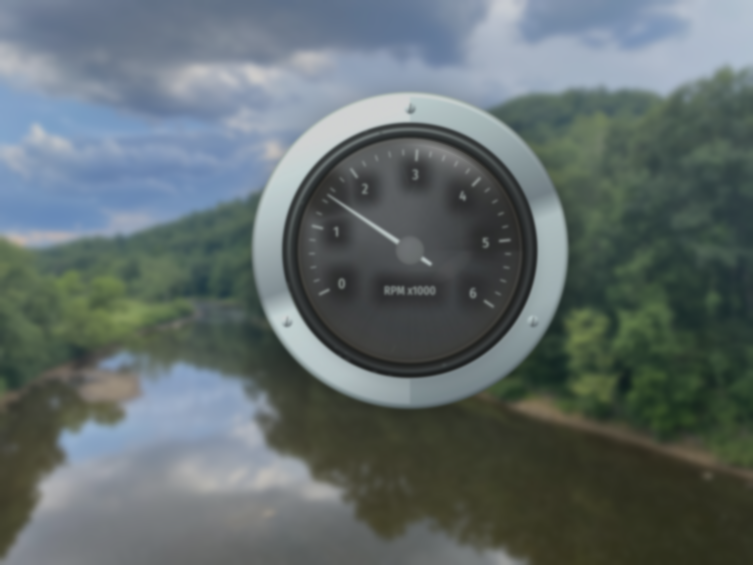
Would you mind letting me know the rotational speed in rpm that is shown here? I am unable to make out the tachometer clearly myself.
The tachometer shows 1500 rpm
